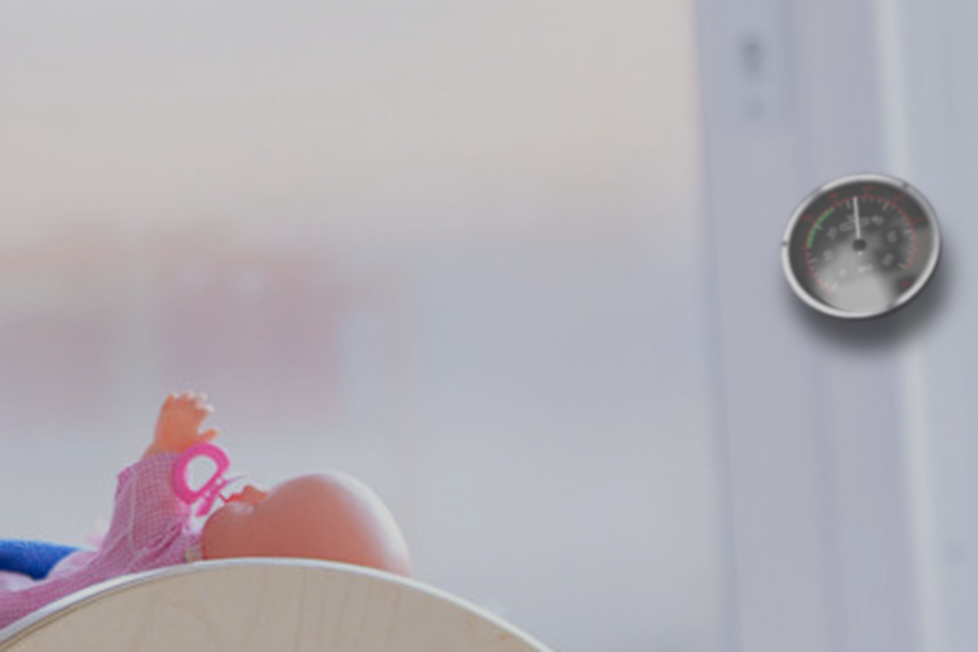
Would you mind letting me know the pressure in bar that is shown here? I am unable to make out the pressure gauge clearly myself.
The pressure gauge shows 32 bar
